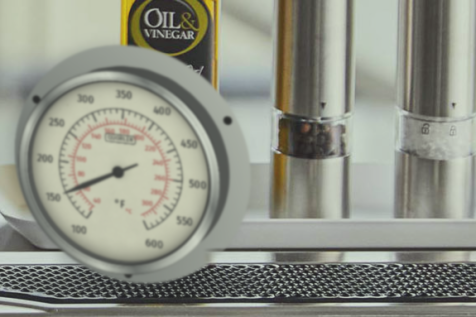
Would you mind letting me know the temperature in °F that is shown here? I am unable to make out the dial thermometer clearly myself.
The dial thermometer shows 150 °F
